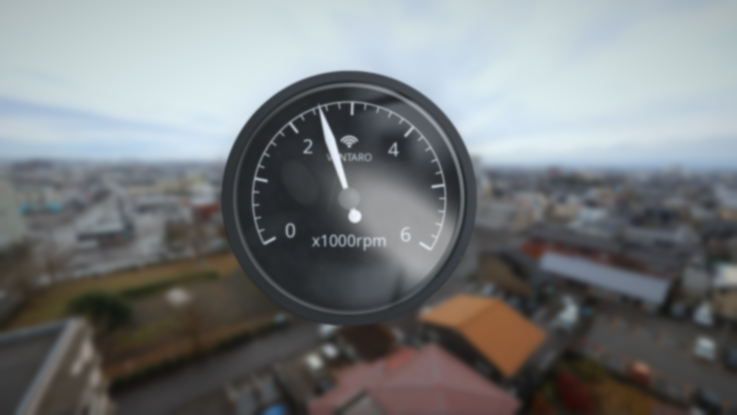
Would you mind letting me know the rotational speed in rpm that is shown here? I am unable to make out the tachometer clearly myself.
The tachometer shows 2500 rpm
